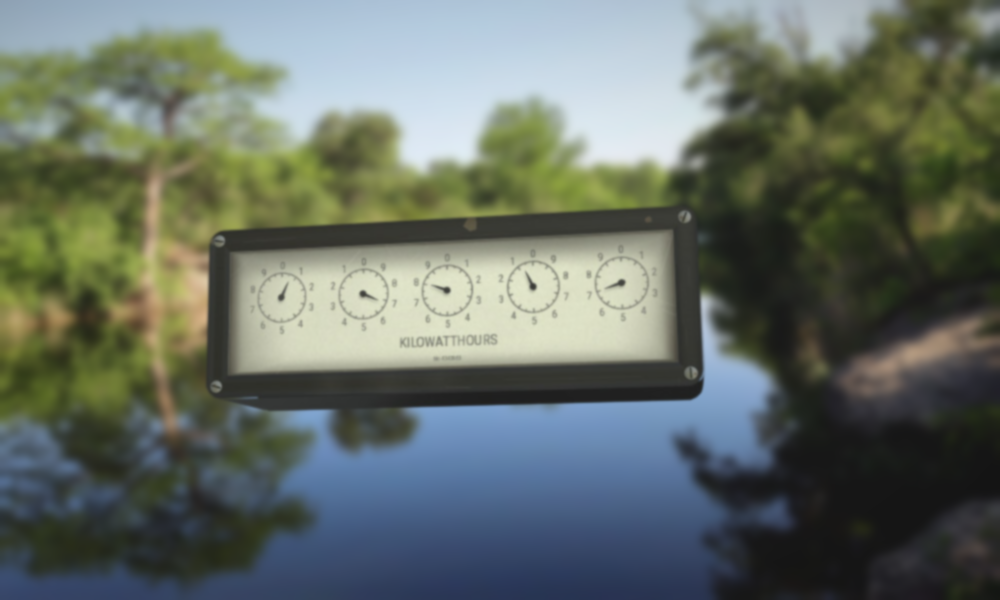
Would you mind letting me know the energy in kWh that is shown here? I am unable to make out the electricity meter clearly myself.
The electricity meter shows 6807 kWh
